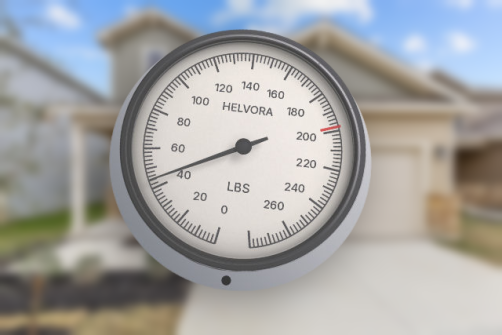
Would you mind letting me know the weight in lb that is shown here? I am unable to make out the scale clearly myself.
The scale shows 44 lb
